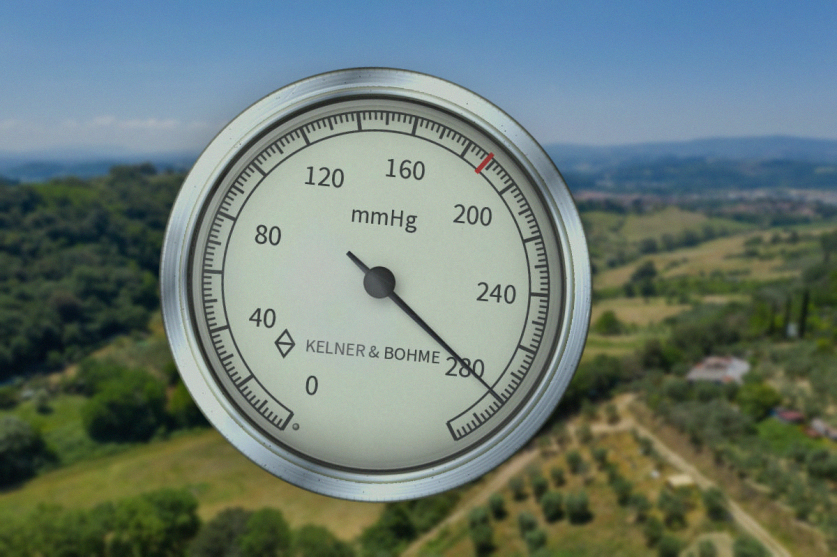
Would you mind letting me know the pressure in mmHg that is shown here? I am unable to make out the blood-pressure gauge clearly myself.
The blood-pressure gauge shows 280 mmHg
